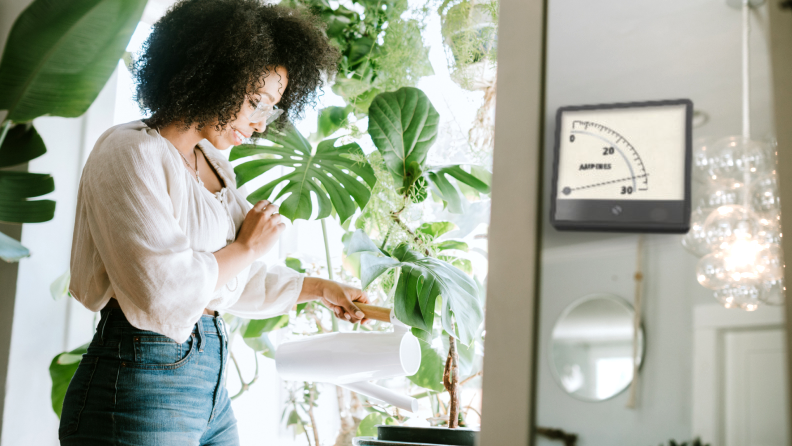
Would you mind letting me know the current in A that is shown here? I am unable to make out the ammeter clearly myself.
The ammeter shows 28 A
